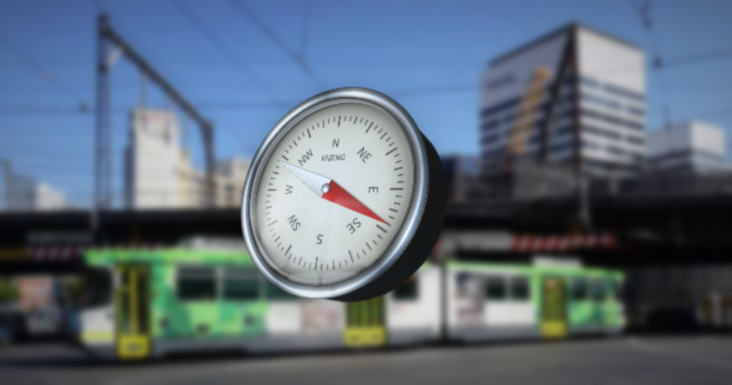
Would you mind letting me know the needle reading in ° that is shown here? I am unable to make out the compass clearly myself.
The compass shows 115 °
